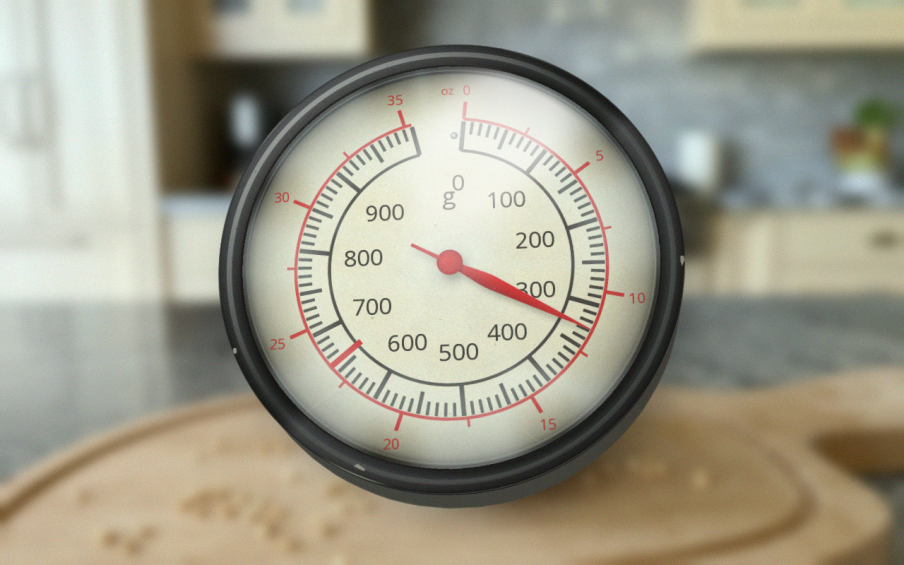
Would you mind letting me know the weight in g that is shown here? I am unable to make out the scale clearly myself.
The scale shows 330 g
